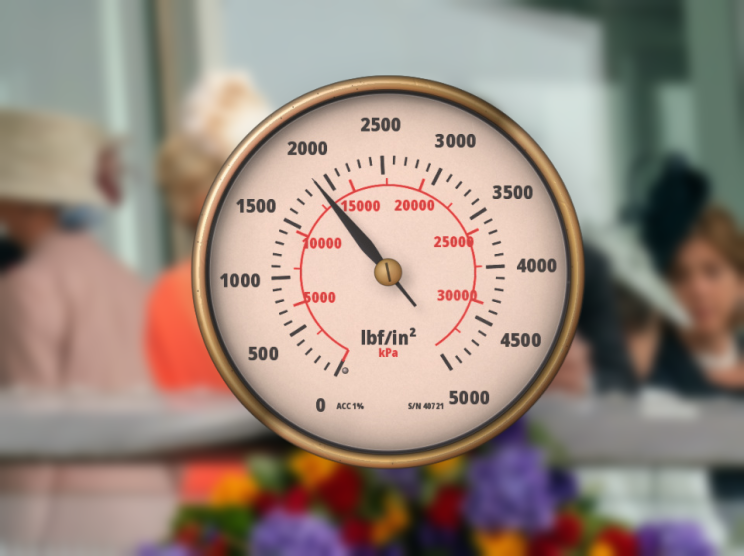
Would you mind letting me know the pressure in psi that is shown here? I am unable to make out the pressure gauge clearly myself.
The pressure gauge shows 1900 psi
